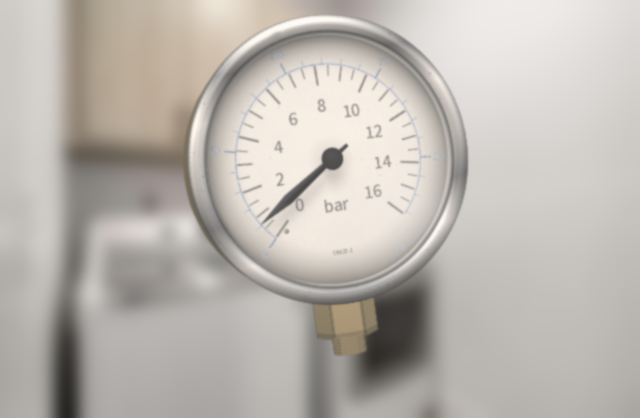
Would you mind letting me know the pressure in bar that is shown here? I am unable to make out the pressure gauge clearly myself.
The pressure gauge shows 0.75 bar
